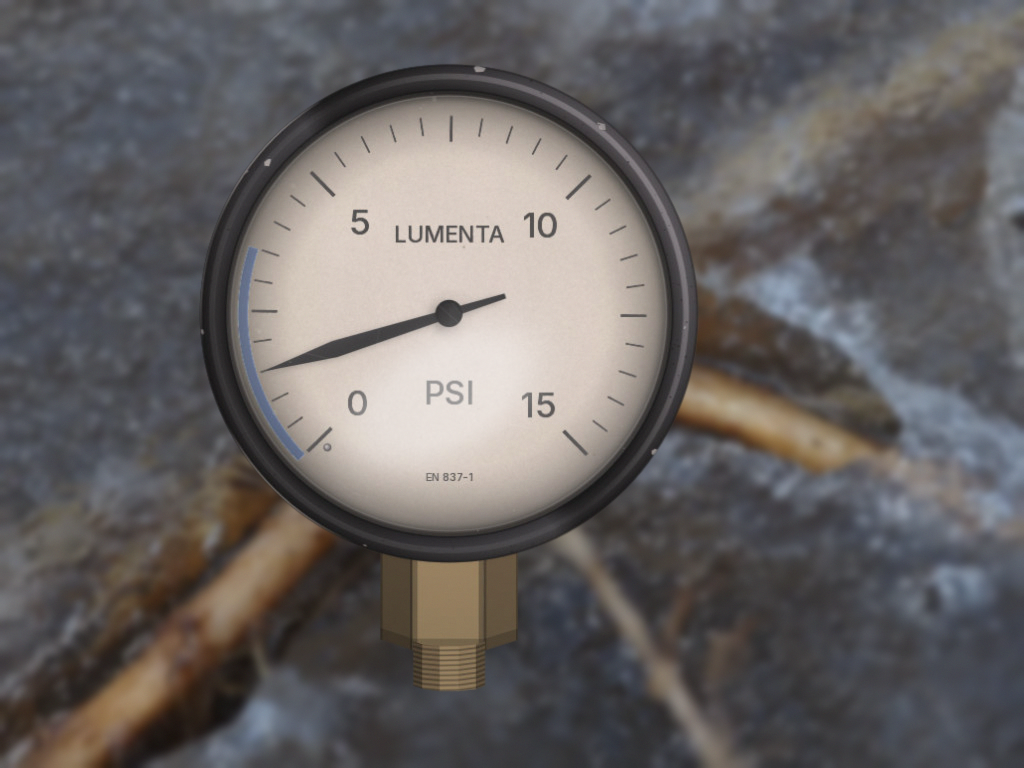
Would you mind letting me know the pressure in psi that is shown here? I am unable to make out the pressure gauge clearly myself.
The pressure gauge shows 1.5 psi
